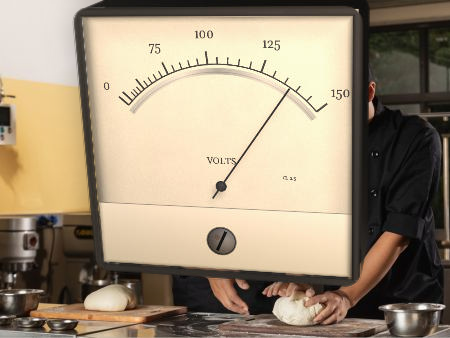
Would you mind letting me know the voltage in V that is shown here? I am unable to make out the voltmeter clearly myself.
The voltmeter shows 137.5 V
